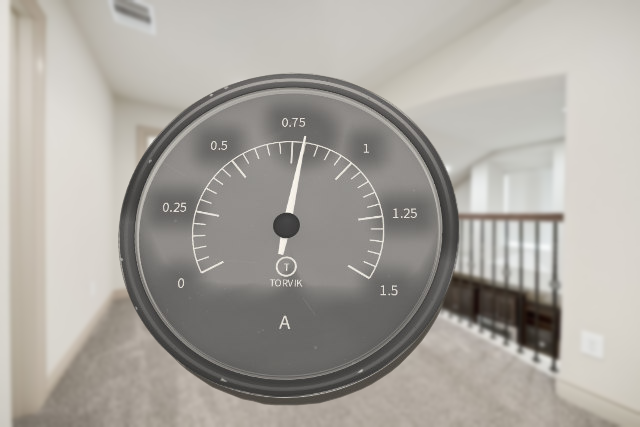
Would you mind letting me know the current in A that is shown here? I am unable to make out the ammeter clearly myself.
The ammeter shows 0.8 A
